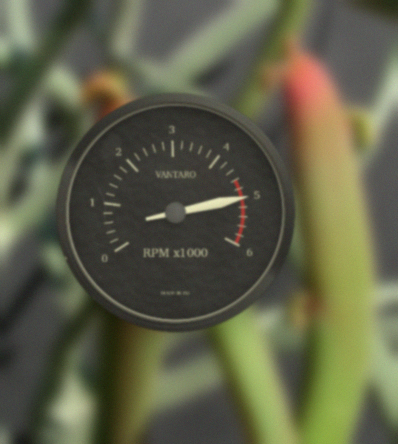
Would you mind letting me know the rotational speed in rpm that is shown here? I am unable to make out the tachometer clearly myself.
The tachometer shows 5000 rpm
